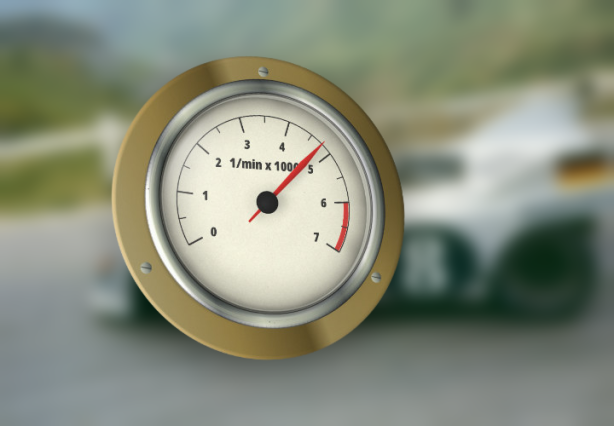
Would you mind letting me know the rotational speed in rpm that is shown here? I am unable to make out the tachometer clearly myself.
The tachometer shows 4750 rpm
